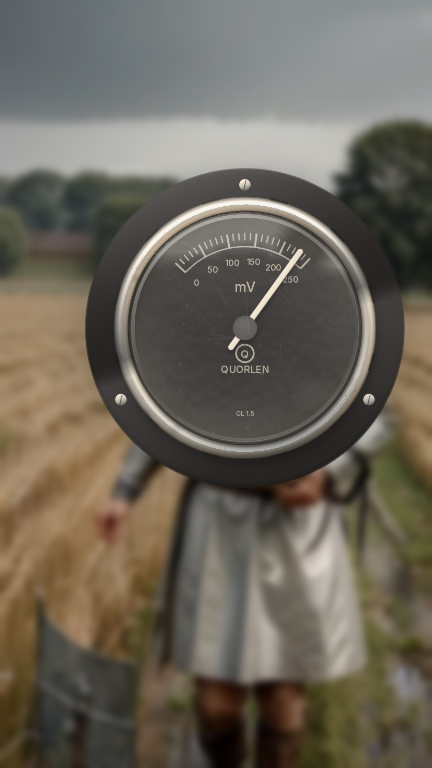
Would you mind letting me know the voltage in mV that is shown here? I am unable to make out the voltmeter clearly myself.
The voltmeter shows 230 mV
